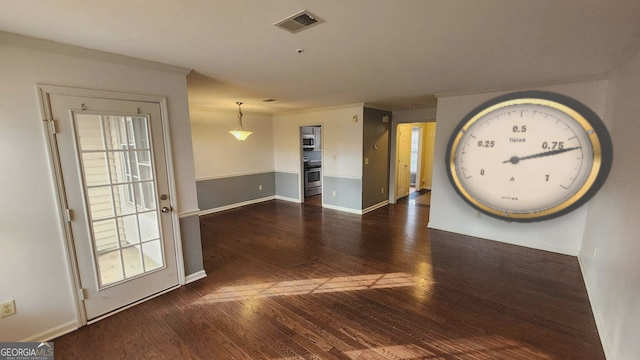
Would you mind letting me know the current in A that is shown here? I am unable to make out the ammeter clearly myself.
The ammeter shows 0.8 A
